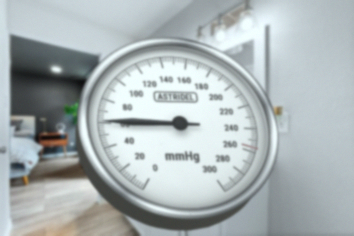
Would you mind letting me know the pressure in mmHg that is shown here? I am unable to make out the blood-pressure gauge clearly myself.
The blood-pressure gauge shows 60 mmHg
